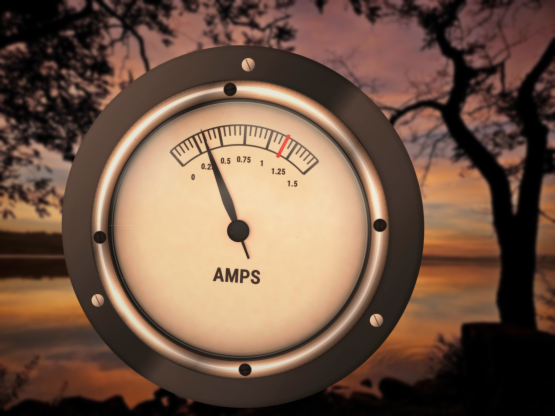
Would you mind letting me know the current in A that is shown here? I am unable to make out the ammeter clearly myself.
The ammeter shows 0.35 A
